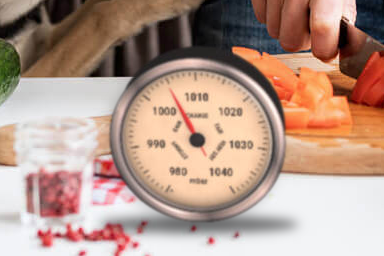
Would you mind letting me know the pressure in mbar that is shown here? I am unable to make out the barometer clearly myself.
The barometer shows 1005 mbar
